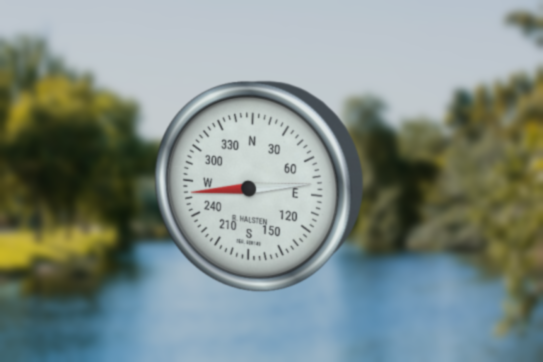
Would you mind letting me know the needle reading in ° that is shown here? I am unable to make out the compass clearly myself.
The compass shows 260 °
